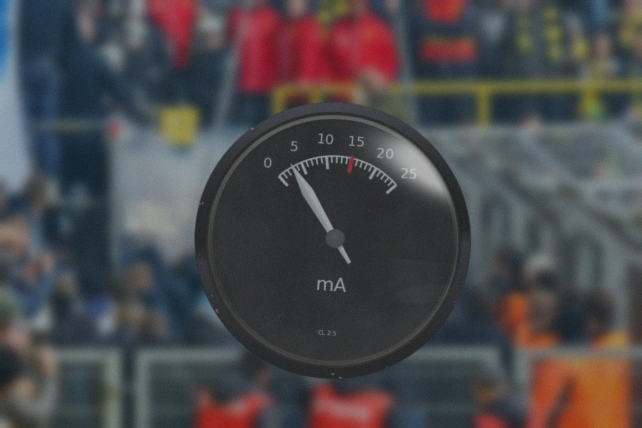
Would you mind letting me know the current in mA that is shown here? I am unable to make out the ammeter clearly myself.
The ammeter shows 3 mA
